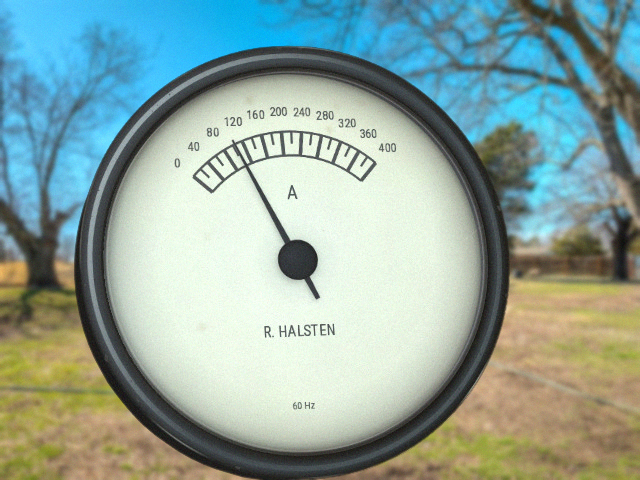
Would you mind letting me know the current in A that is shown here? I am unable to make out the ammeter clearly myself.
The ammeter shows 100 A
